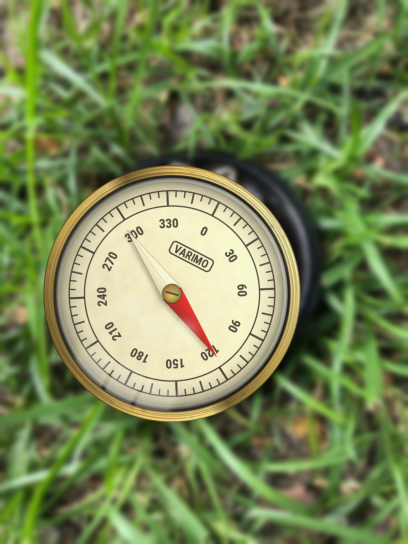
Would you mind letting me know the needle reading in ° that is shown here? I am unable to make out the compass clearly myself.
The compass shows 117.5 °
